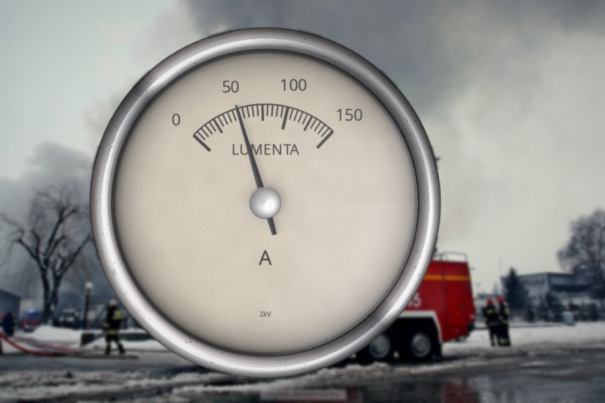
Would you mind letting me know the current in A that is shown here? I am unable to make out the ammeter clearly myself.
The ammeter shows 50 A
